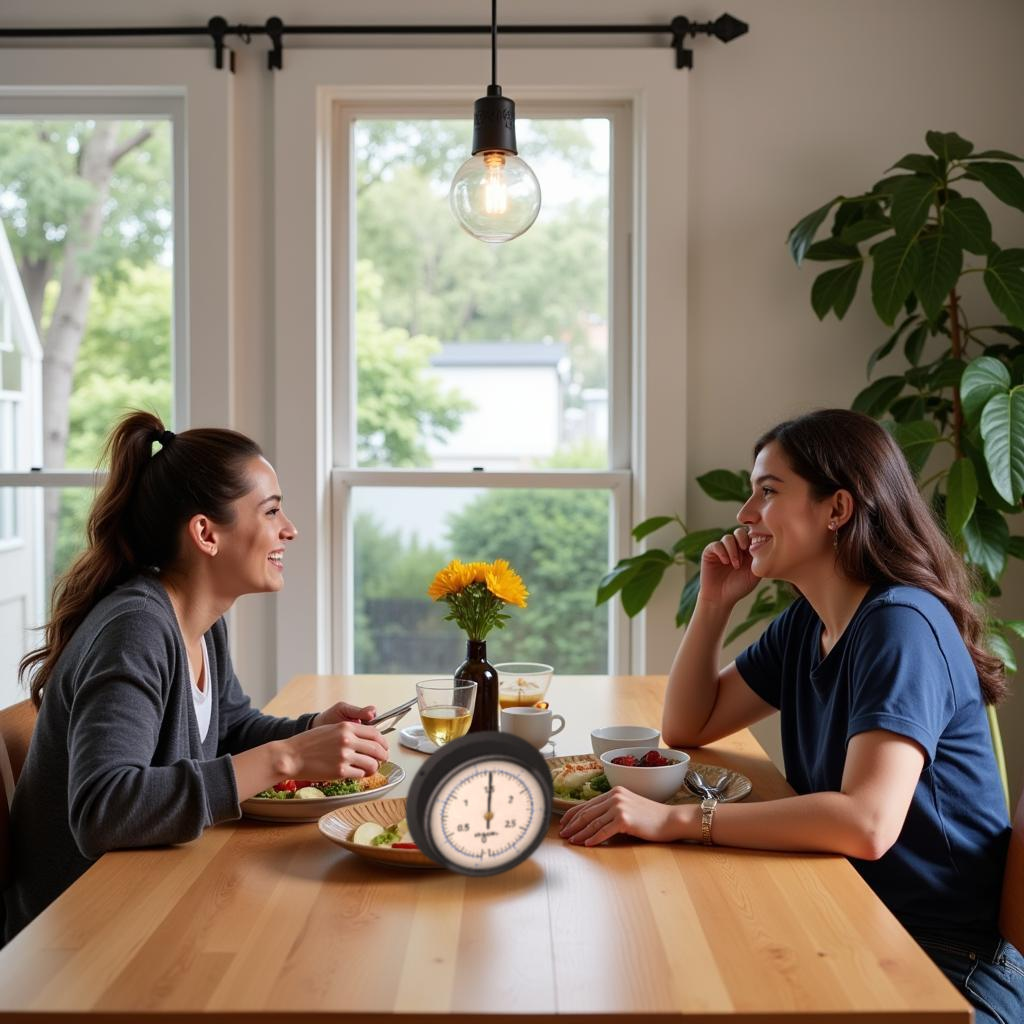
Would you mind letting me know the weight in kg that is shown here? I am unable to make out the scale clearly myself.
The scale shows 1.5 kg
